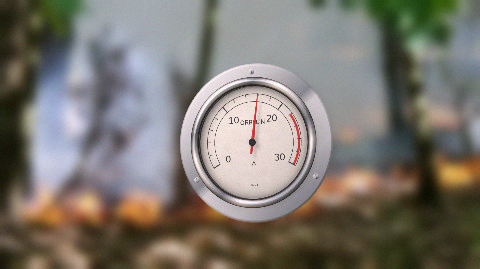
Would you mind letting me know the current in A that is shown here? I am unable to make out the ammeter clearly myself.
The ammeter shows 16 A
